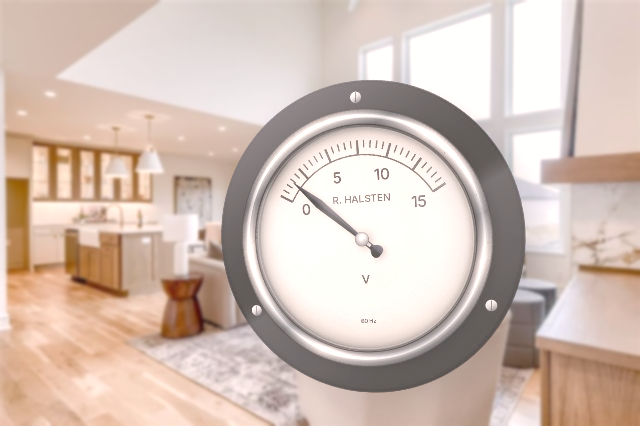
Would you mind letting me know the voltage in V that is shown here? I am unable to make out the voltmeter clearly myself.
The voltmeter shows 1.5 V
